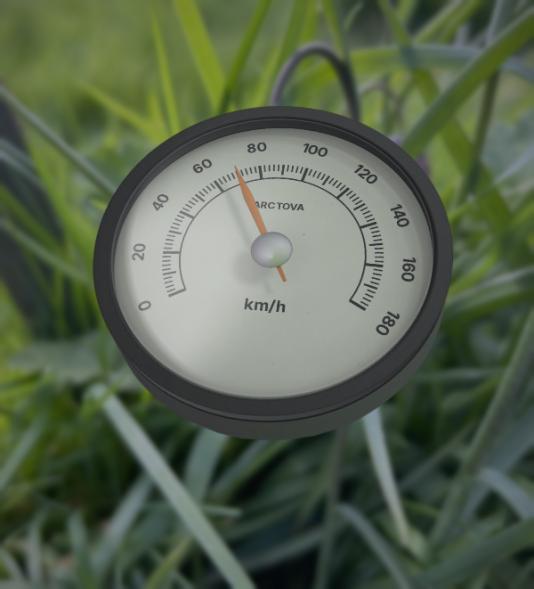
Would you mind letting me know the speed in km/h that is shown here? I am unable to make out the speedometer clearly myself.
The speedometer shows 70 km/h
